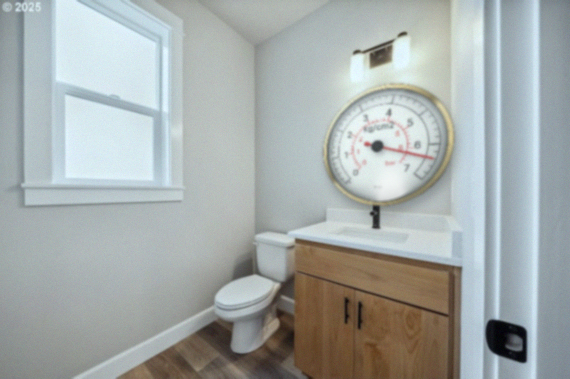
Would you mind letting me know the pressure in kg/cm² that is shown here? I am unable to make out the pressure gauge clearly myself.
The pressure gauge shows 6.4 kg/cm²
